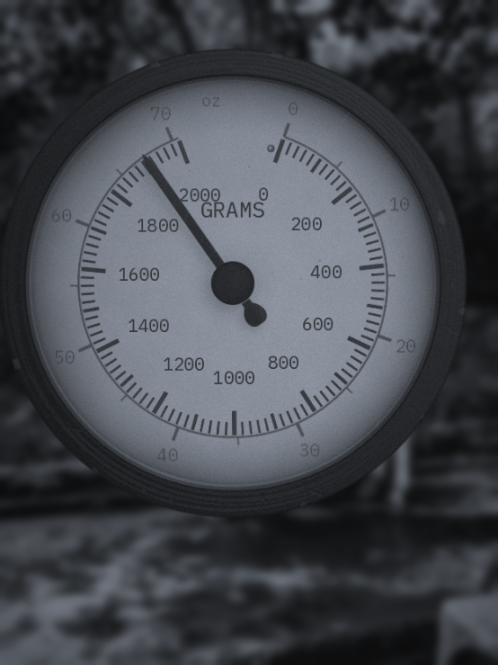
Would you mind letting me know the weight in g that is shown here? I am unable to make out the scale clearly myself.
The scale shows 1910 g
